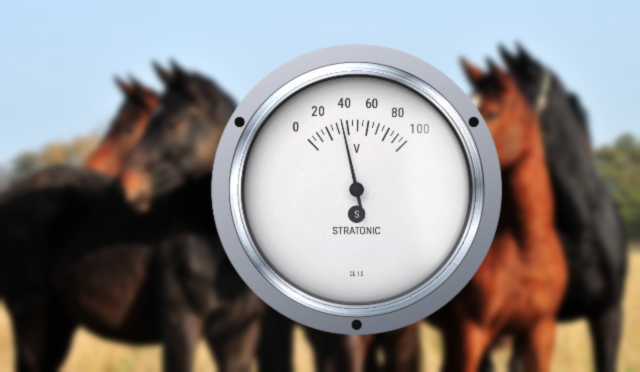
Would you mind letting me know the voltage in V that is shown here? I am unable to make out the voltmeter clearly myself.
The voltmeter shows 35 V
